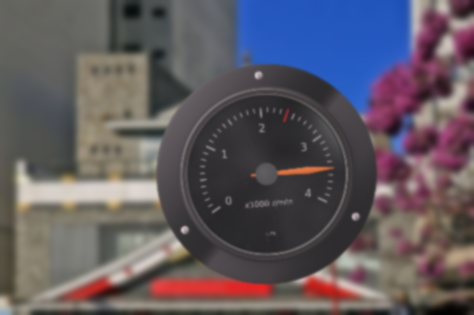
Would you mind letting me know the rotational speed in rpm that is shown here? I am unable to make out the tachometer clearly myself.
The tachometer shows 3500 rpm
